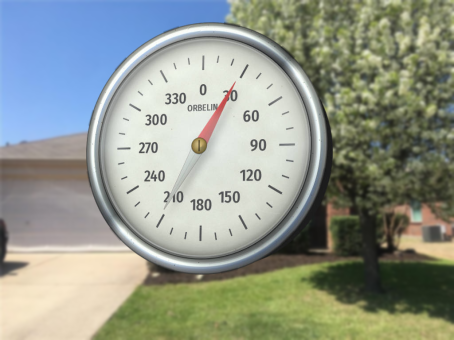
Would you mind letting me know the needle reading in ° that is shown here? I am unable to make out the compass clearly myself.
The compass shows 30 °
